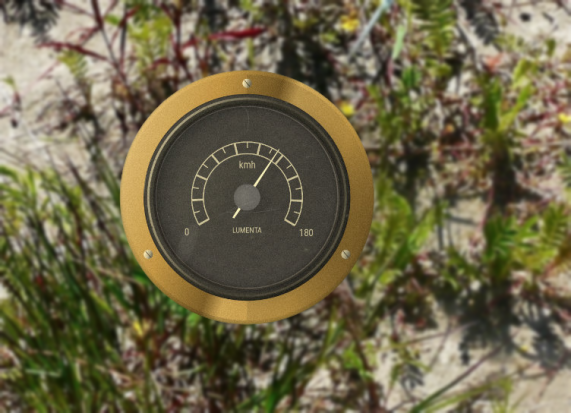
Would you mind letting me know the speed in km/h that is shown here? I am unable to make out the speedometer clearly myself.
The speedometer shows 115 km/h
